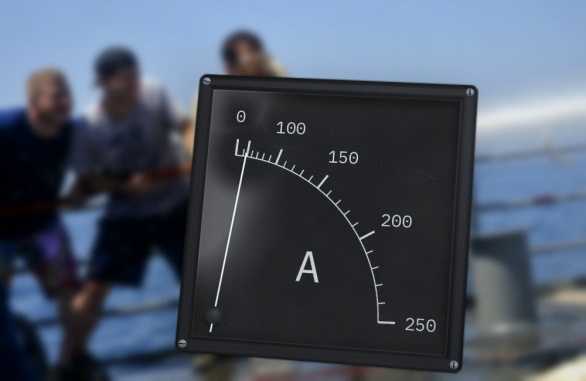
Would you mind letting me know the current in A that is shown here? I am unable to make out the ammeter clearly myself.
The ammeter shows 50 A
